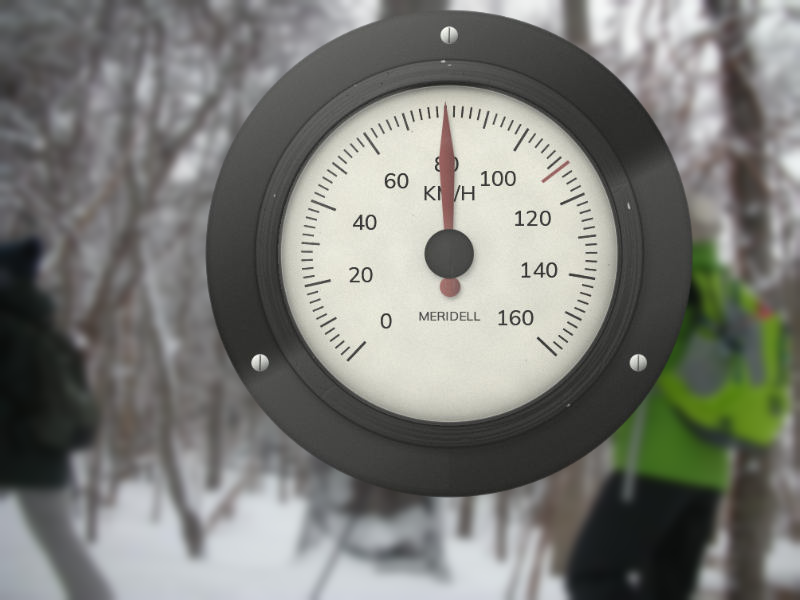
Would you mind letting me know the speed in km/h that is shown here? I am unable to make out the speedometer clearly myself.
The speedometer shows 80 km/h
